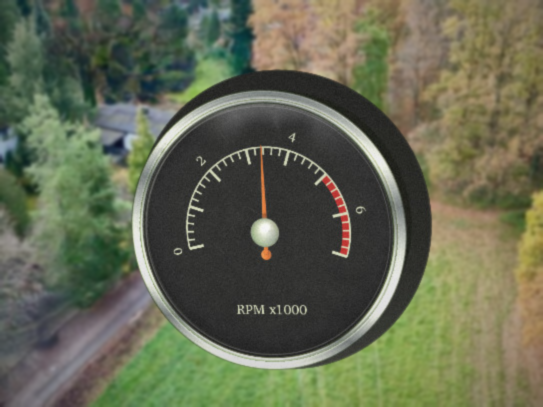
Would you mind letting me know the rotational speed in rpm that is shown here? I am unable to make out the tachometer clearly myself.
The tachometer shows 3400 rpm
